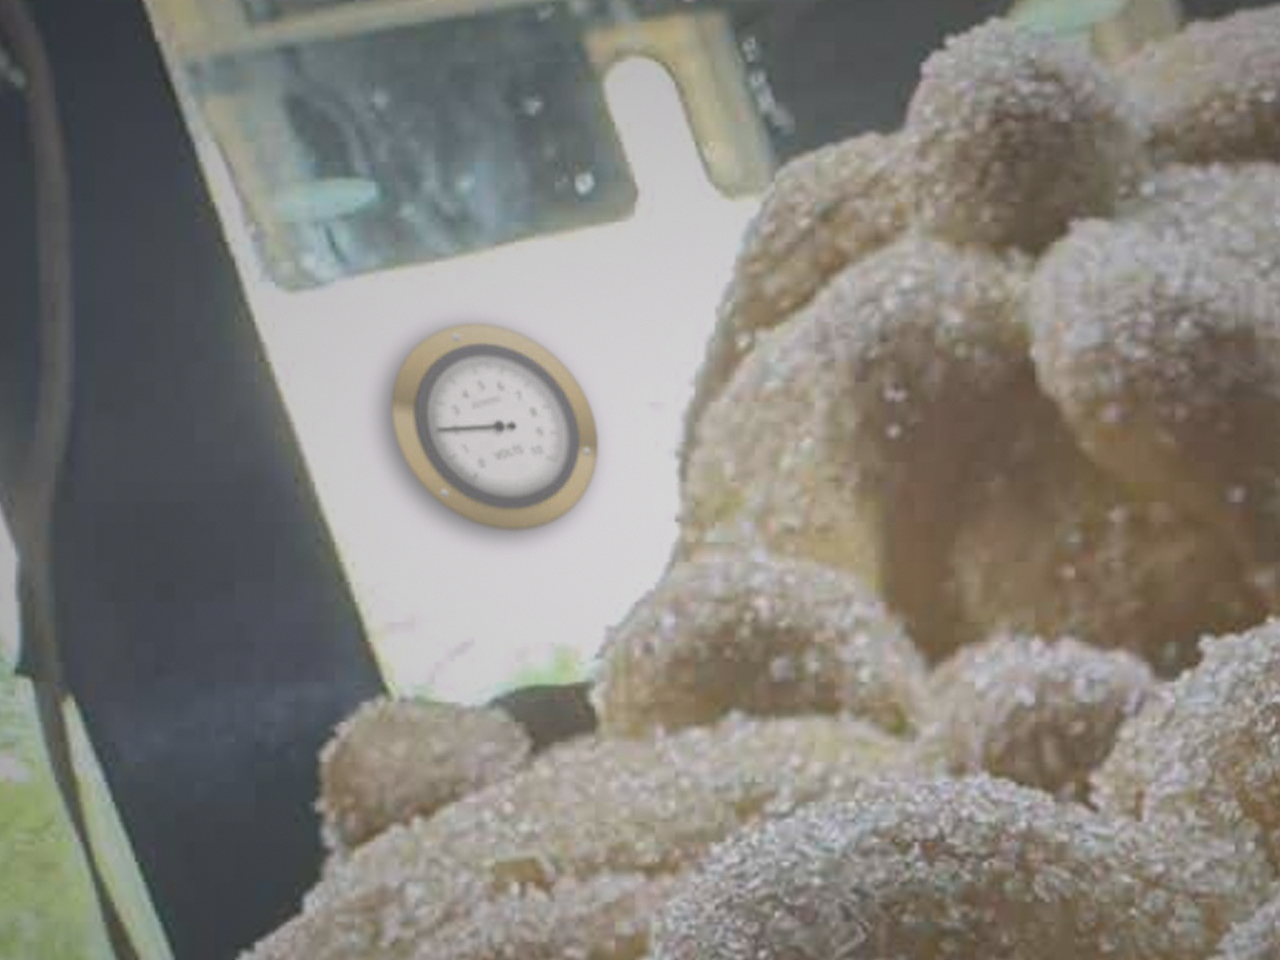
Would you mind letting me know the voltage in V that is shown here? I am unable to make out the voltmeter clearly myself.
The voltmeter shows 2 V
